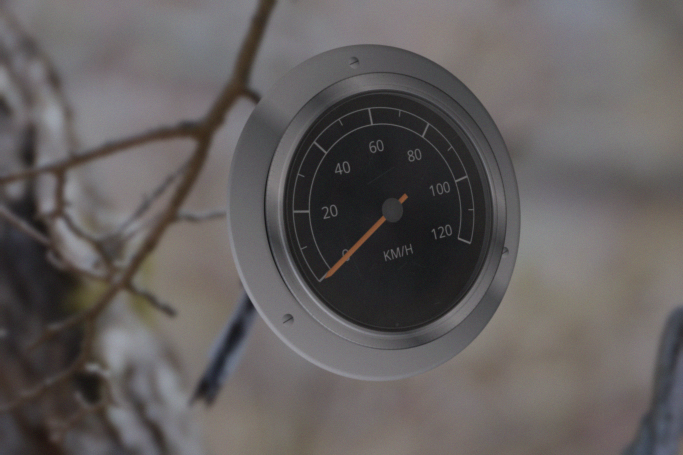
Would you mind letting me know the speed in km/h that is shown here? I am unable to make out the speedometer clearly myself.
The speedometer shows 0 km/h
